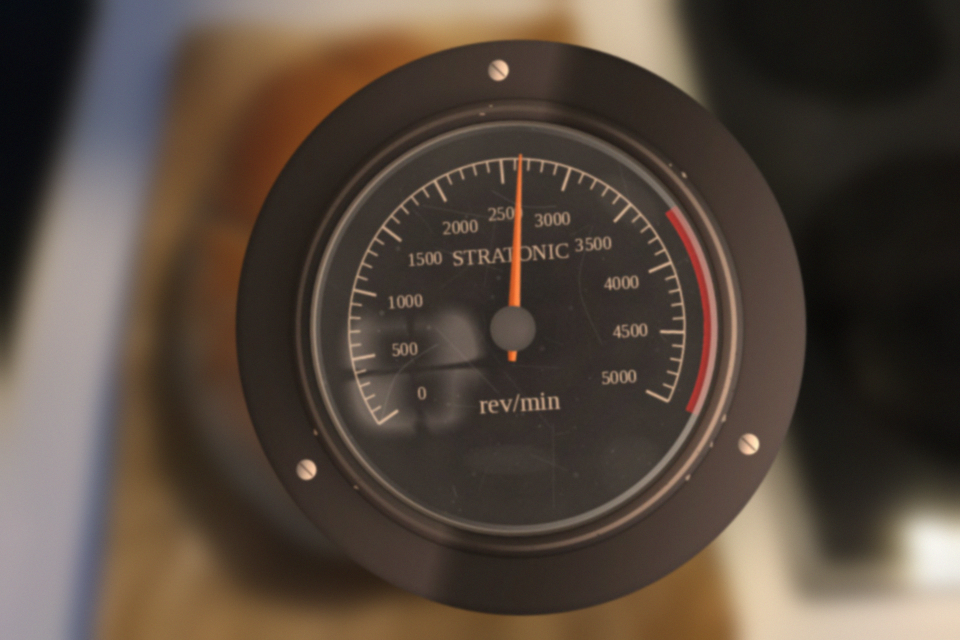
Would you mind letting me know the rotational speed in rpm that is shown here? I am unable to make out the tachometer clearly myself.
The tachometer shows 2650 rpm
